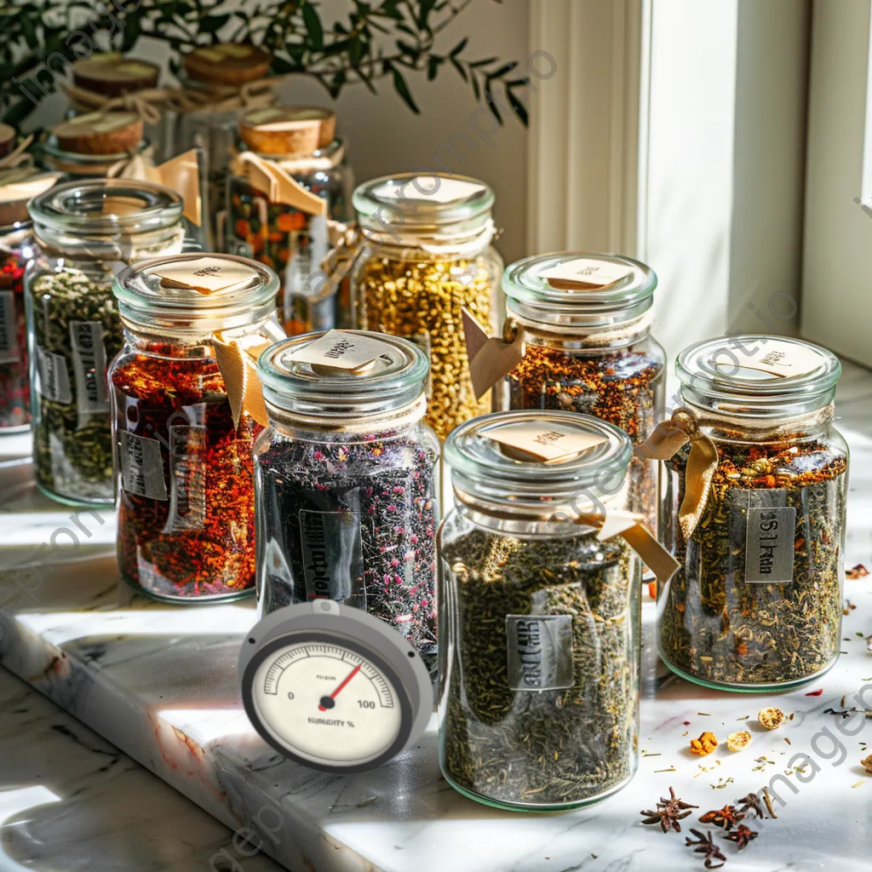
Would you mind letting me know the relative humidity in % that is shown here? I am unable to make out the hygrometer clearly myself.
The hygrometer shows 70 %
